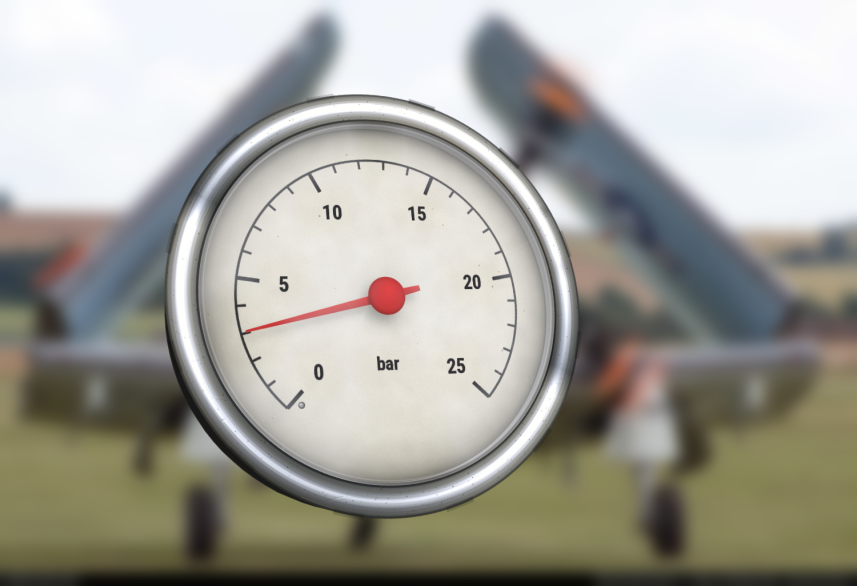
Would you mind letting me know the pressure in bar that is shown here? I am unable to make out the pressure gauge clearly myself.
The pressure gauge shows 3 bar
